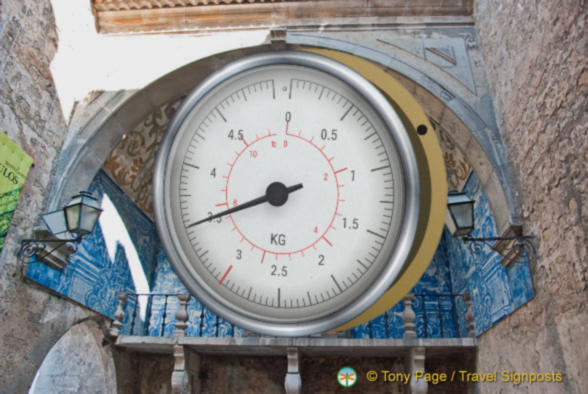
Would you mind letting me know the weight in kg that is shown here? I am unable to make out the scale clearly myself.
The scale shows 3.5 kg
